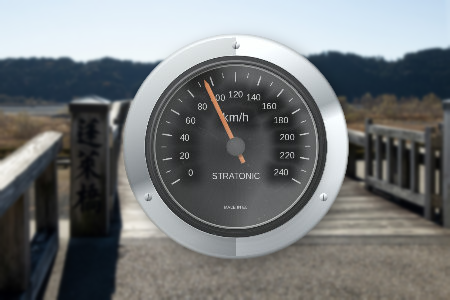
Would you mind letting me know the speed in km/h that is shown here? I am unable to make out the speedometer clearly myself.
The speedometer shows 95 km/h
